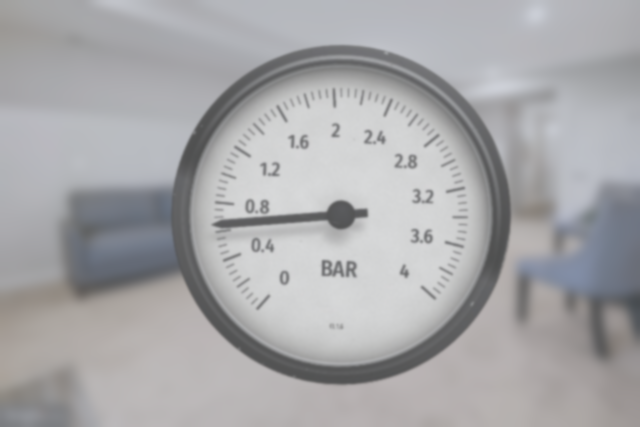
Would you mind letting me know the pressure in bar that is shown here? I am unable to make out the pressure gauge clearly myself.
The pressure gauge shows 0.65 bar
